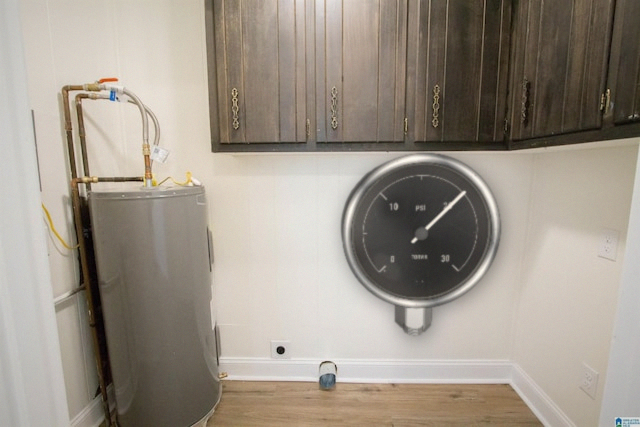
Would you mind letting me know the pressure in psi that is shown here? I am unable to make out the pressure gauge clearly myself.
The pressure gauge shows 20 psi
